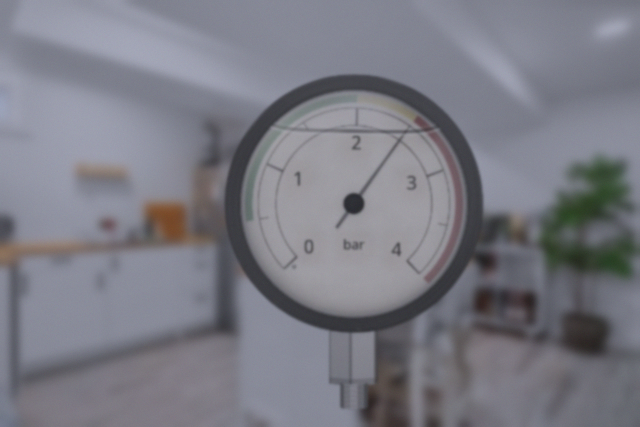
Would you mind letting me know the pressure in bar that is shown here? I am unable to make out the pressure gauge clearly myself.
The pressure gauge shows 2.5 bar
